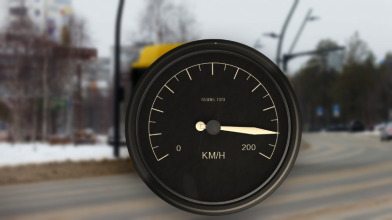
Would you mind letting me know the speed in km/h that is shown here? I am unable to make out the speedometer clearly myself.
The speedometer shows 180 km/h
